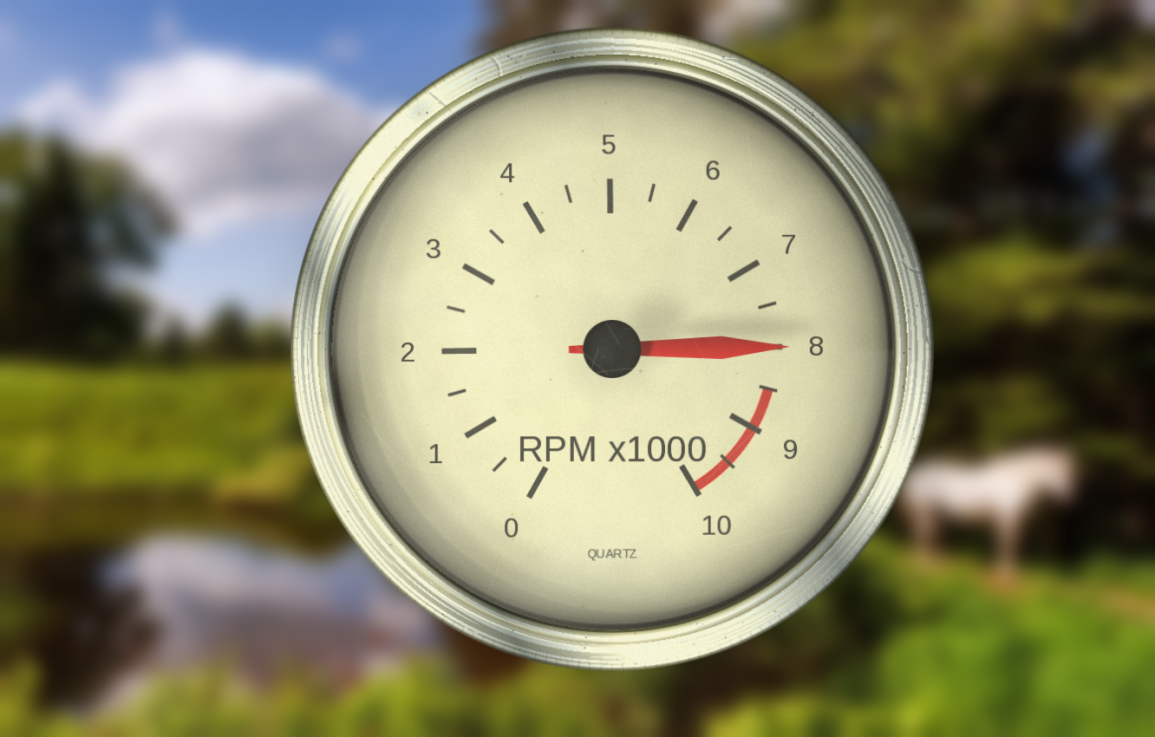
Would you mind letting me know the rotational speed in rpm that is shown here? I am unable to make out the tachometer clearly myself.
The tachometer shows 8000 rpm
